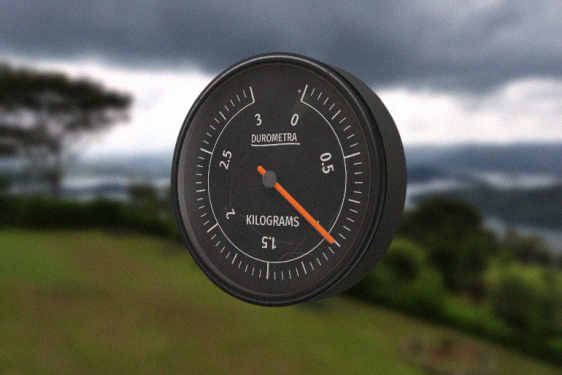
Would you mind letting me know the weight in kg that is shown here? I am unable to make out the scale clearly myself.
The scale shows 1 kg
